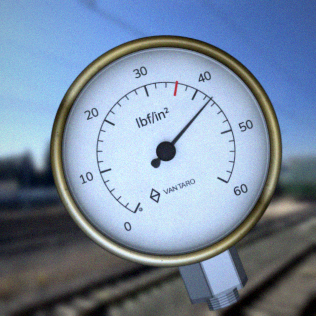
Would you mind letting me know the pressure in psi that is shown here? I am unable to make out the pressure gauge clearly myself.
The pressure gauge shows 43 psi
